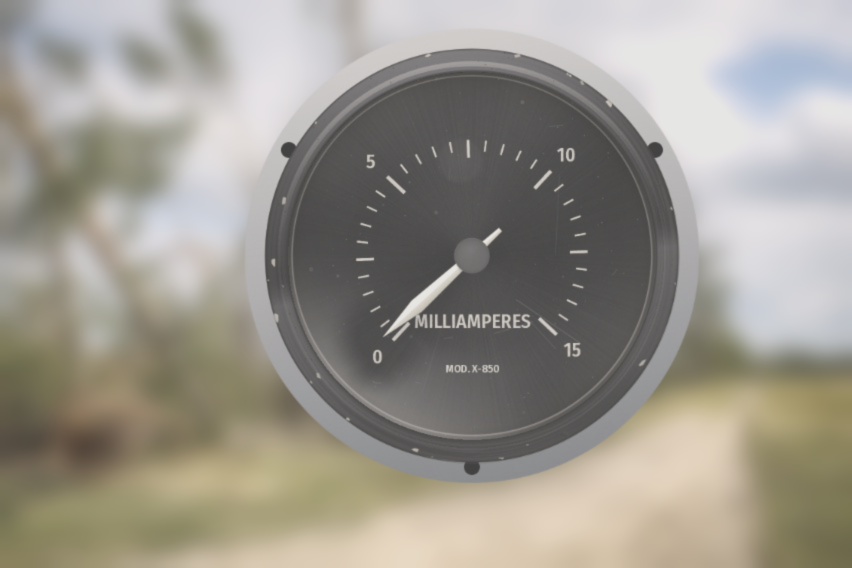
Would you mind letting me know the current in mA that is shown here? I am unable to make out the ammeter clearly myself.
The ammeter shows 0.25 mA
